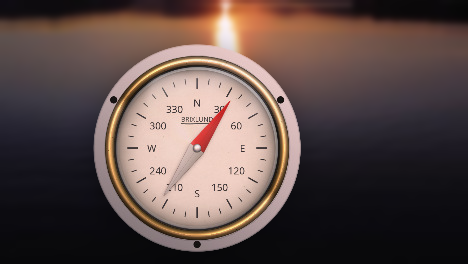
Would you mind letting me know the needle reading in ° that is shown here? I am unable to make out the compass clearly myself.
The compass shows 35 °
